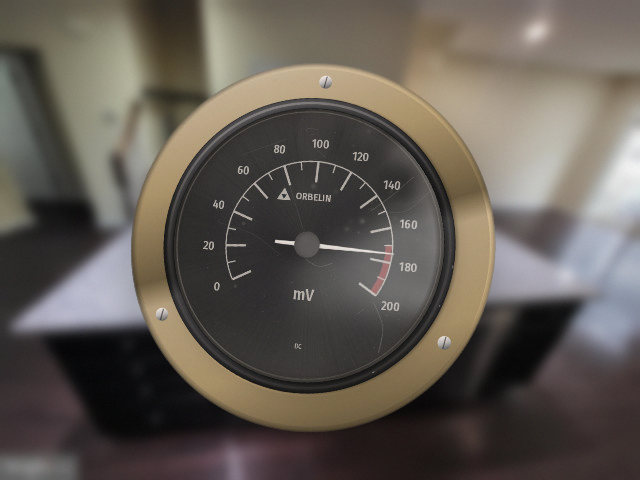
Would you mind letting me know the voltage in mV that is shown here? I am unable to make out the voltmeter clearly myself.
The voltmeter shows 175 mV
